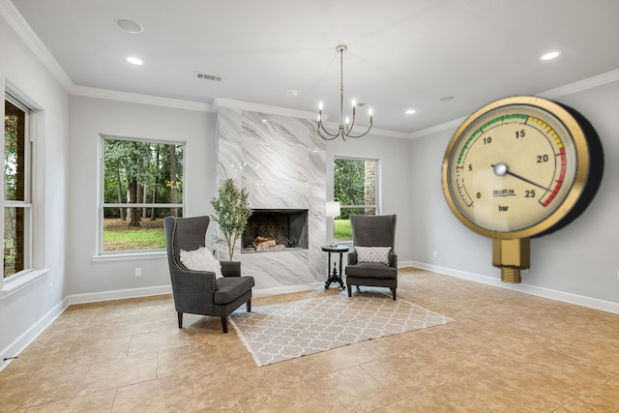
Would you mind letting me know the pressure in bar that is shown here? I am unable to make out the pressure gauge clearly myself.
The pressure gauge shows 23.5 bar
